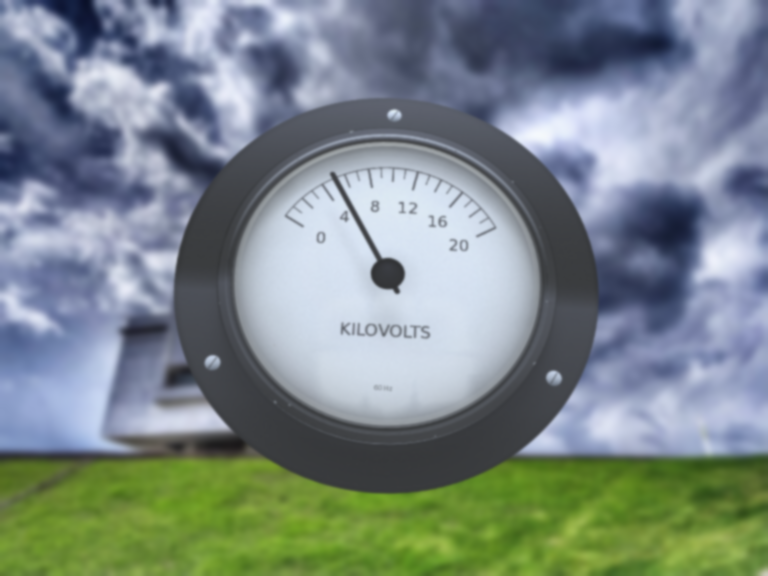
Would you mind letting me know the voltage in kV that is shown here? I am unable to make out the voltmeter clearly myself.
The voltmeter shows 5 kV
